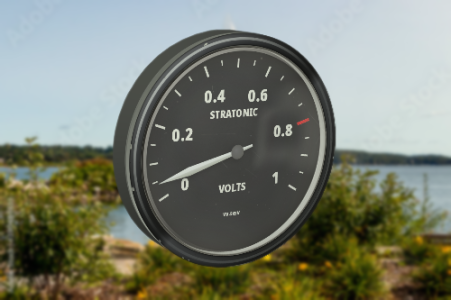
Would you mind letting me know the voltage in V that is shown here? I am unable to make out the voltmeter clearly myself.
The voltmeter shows 0.05 V
